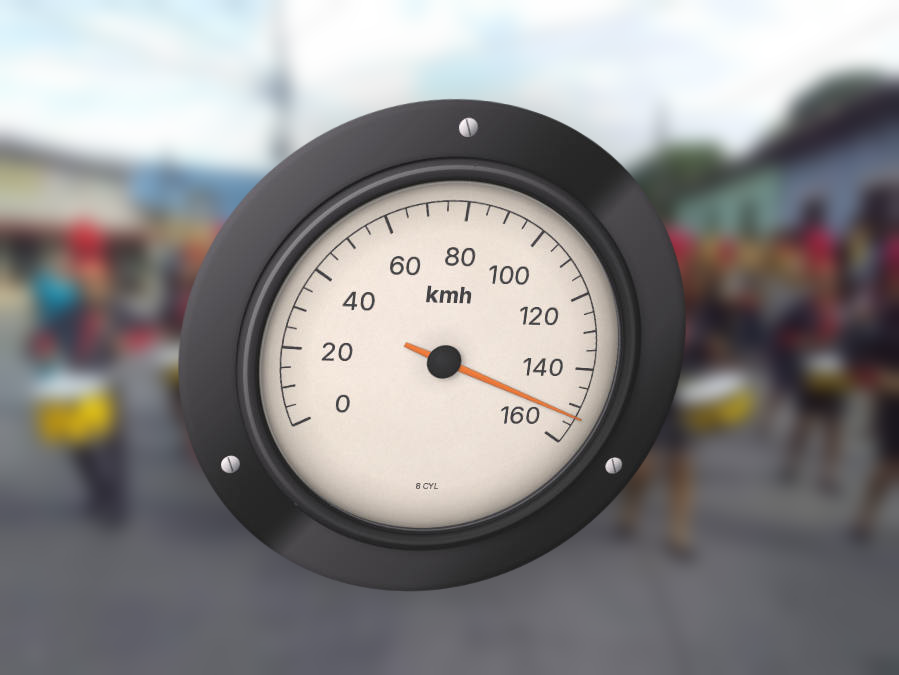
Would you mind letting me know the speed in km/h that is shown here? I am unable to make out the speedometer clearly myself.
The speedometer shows 152.5 km/h
